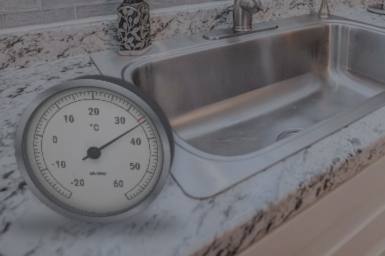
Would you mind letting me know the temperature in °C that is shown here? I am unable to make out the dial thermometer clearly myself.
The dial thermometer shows 35 °C
